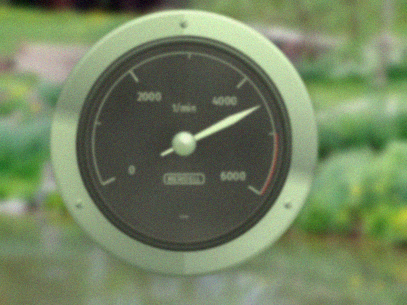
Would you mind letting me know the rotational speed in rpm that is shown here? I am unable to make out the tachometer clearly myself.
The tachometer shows 4500 rpm
